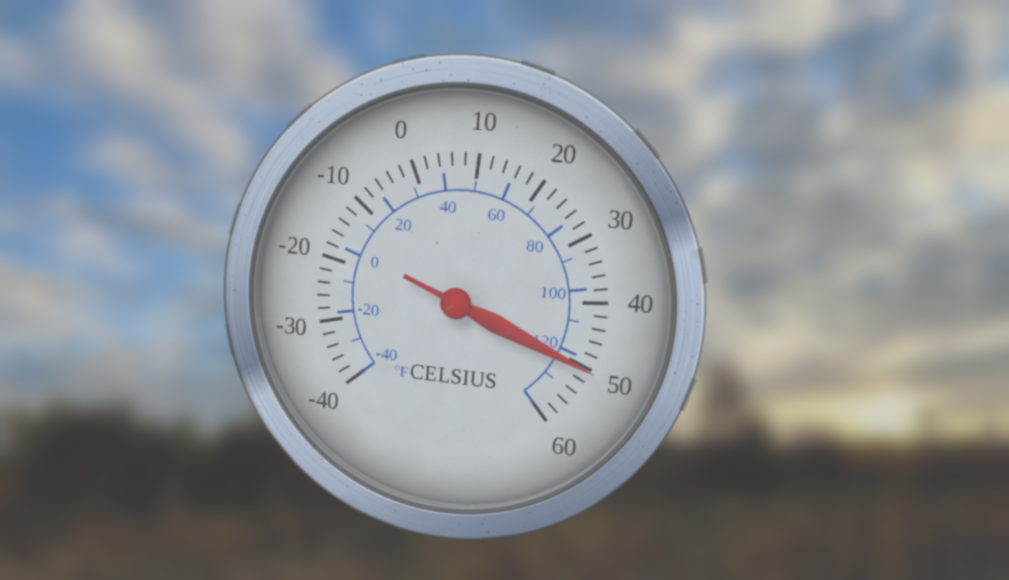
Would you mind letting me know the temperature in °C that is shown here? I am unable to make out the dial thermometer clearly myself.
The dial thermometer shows 50 °C
